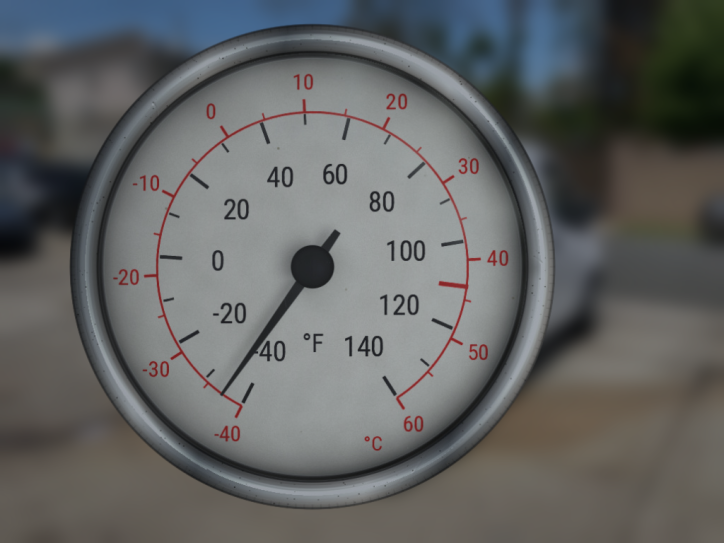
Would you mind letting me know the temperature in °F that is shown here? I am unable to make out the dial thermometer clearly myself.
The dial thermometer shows -35 °F
